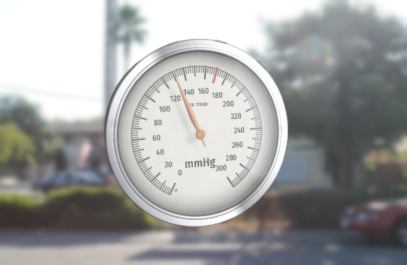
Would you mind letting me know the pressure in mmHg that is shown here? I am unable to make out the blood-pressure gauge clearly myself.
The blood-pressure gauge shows 130 mmHg
